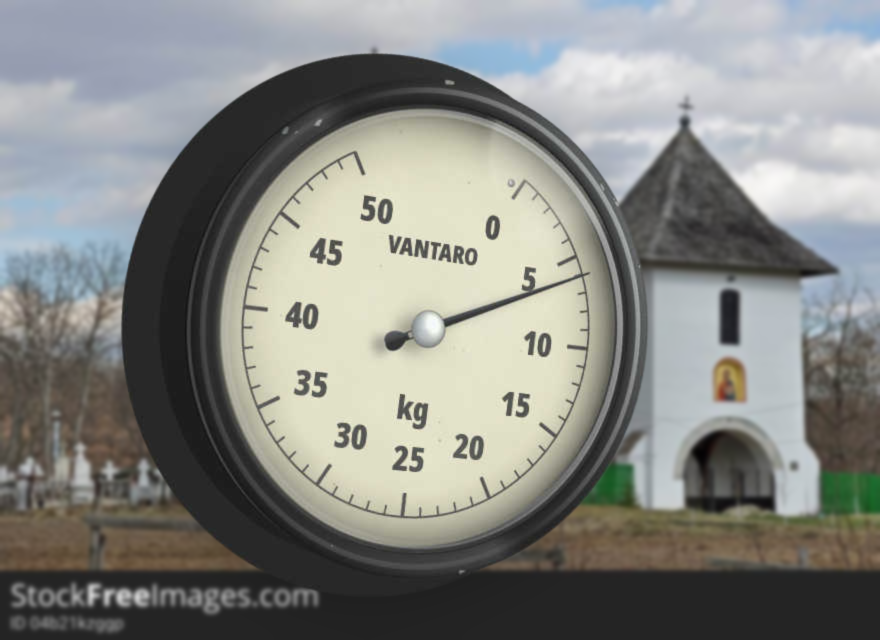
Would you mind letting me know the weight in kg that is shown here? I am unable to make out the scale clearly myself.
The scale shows 6 kg
